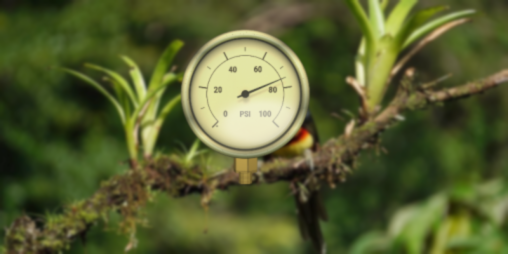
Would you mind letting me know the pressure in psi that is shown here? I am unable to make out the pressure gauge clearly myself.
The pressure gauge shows 75 psi
